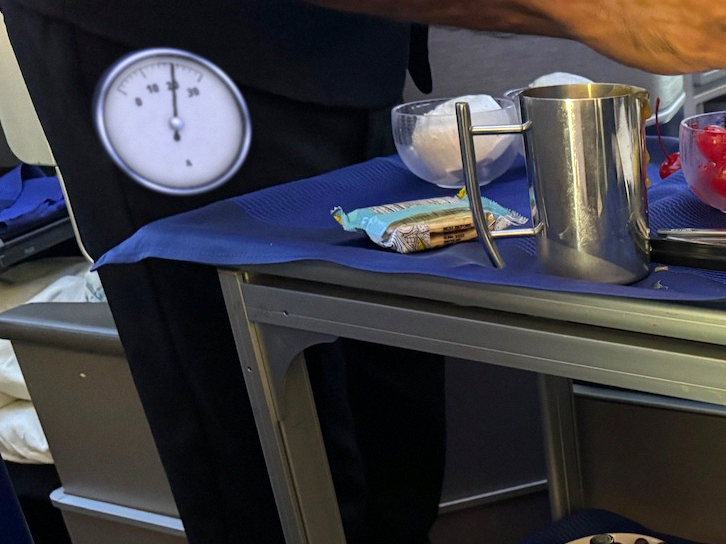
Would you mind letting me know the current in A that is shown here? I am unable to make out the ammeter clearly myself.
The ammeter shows 20 A
